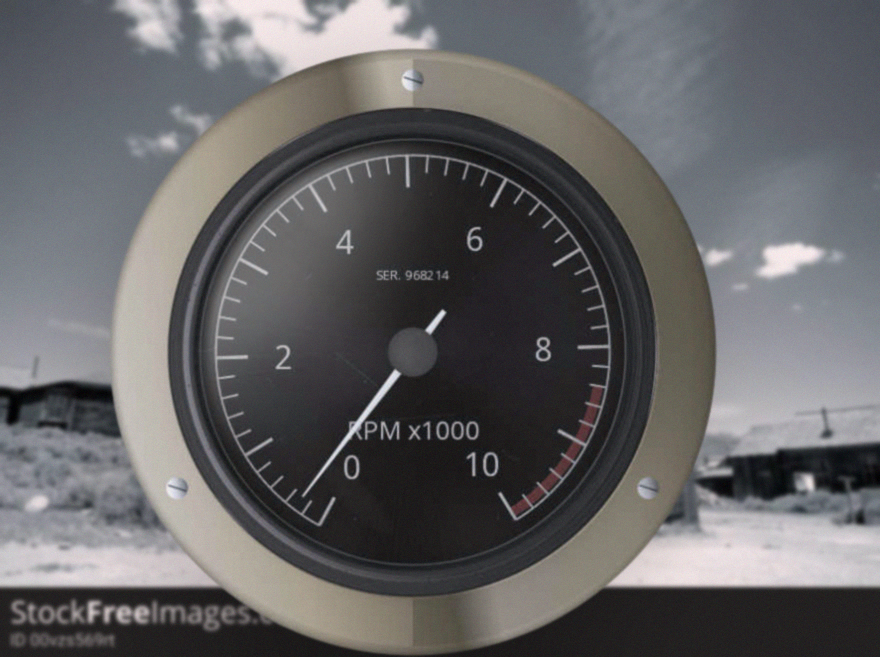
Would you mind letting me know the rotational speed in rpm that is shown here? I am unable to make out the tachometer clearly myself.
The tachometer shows 300 rpm
